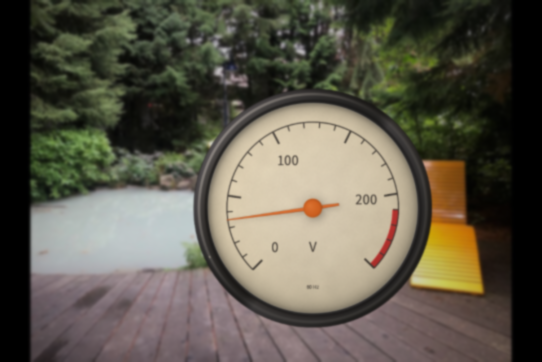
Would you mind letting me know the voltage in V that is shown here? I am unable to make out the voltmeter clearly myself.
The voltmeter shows 35 V
